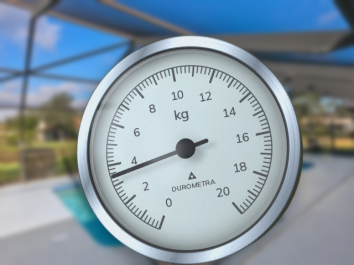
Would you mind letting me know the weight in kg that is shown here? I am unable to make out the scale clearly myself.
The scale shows 3.4 kg
